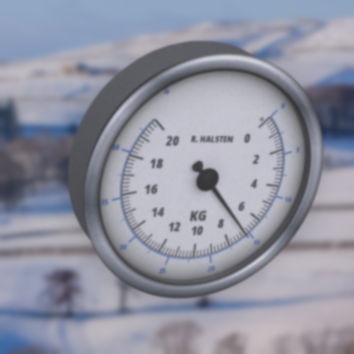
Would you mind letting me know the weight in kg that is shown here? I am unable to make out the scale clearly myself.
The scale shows 7 kg
